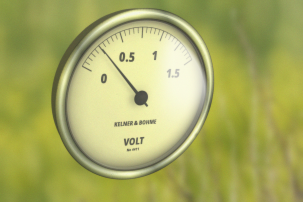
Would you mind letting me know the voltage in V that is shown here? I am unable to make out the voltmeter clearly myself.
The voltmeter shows 0.25 V
